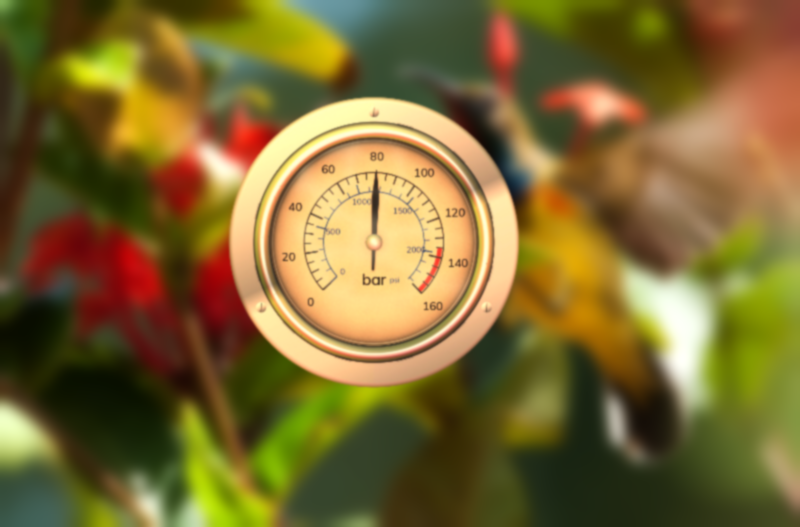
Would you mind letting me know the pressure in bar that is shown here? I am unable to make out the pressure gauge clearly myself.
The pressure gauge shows 80 bar
